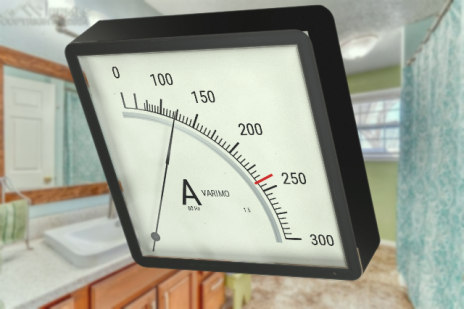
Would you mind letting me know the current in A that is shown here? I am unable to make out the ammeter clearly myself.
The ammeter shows 125 A
